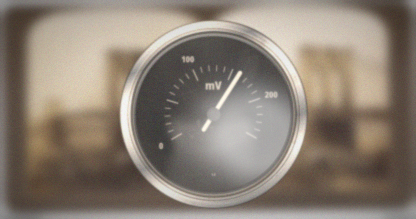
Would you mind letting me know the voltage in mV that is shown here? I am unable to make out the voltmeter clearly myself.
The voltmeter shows 160 mV
